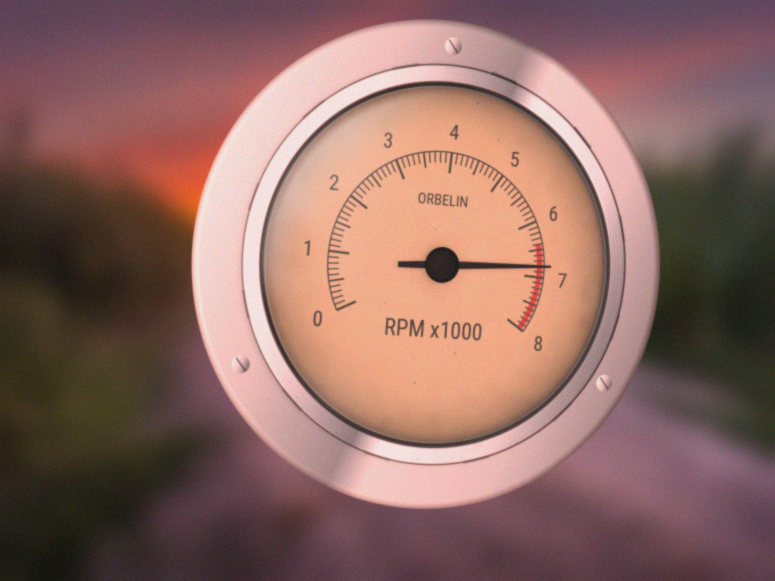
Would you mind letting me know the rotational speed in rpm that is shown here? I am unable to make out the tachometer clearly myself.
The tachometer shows 6800 rpm
